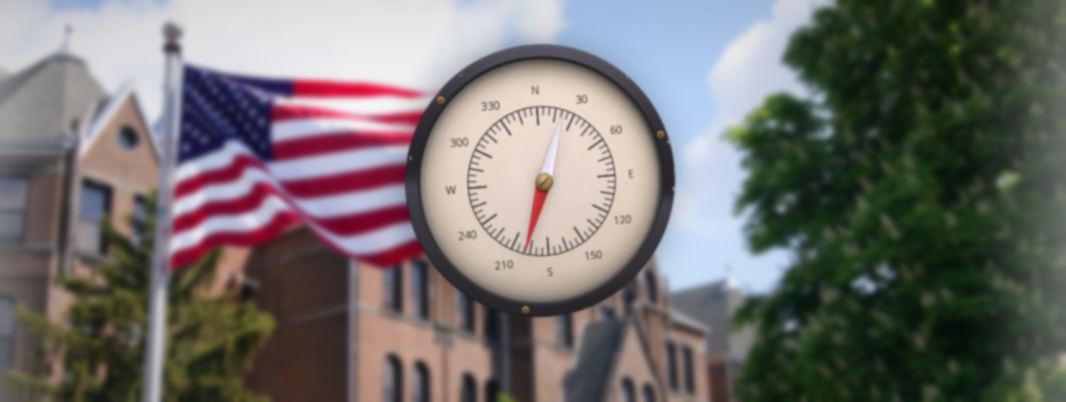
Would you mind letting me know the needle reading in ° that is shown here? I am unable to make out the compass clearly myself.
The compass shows 200 °
